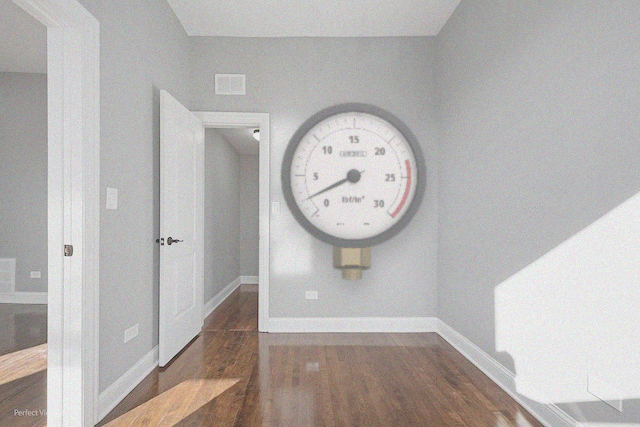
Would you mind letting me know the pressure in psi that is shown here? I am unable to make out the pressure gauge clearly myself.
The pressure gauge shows 2 psi
